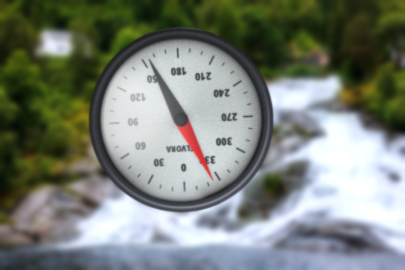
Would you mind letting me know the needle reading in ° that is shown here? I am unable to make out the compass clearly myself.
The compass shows 335 °
